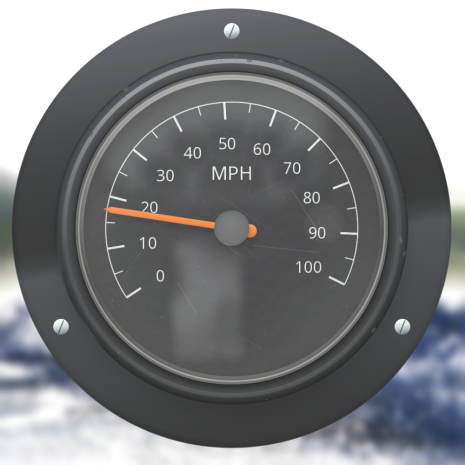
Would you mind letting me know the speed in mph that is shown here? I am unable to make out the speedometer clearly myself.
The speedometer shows 17.5 mph
